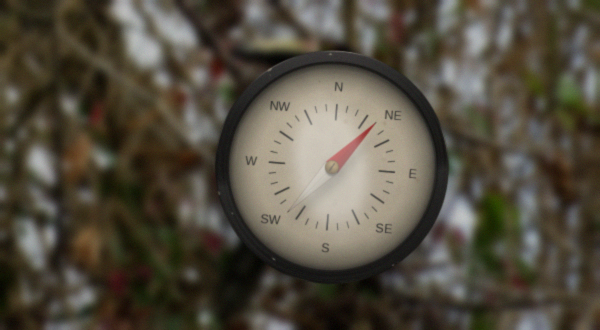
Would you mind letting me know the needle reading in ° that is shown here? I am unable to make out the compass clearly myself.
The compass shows 40 °
